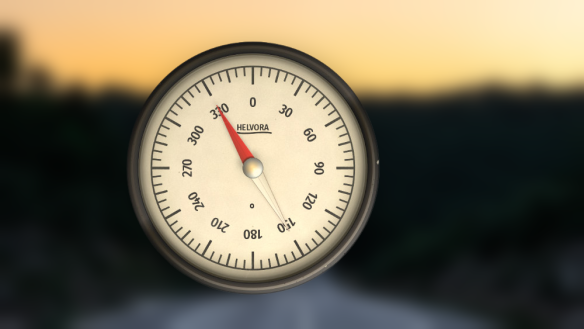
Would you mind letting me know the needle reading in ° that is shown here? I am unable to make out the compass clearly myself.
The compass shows 330 °
